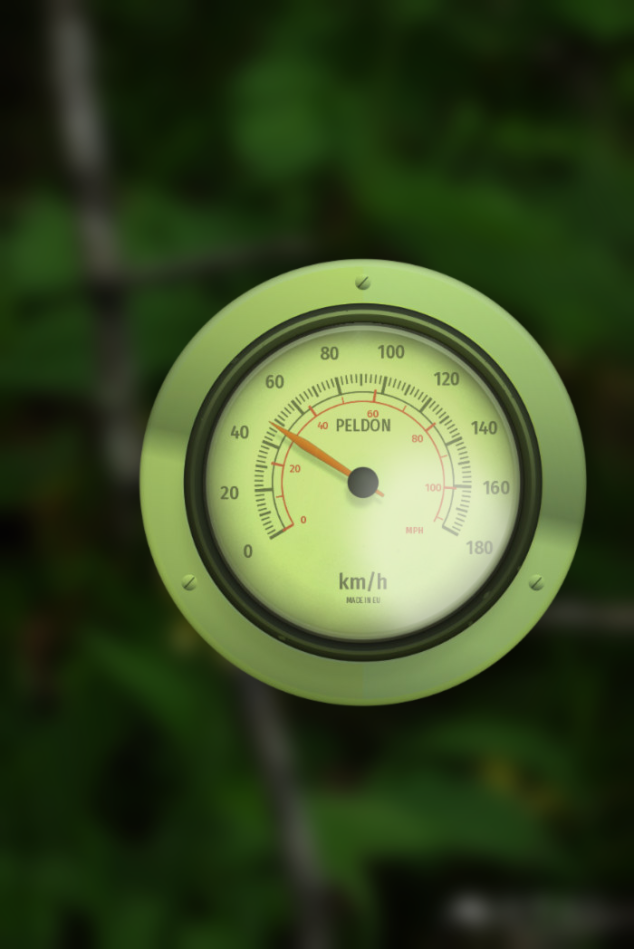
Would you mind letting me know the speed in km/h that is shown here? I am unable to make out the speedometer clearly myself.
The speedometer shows 48 km/h
